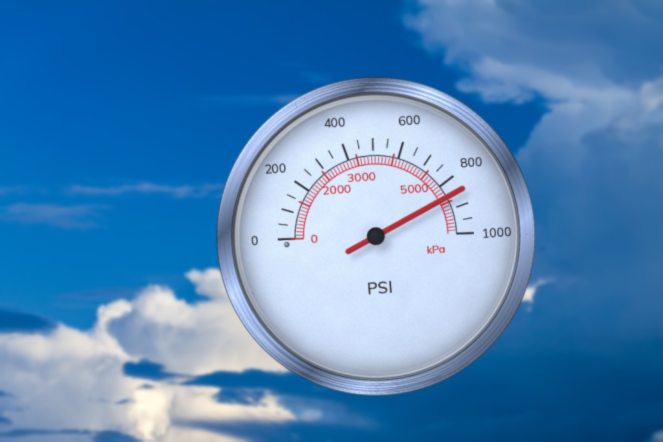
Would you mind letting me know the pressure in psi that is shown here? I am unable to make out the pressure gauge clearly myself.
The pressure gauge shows 850 psi
